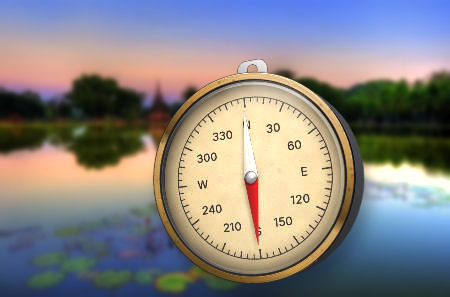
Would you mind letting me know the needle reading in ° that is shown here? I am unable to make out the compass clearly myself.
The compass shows 180 °
